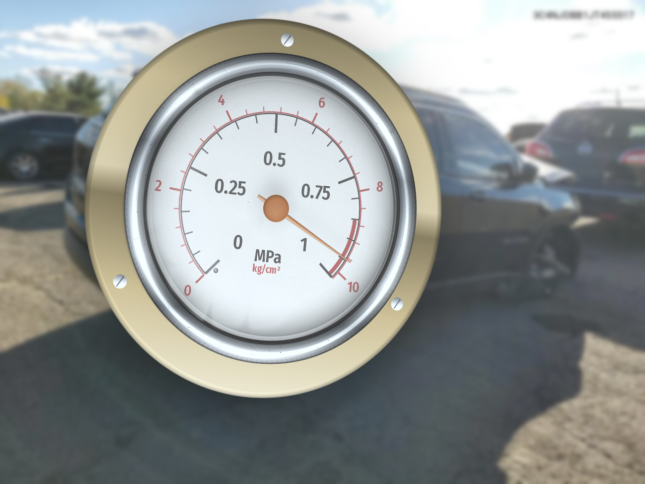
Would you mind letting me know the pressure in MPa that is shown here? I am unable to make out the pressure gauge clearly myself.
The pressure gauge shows 0.95 MPa
